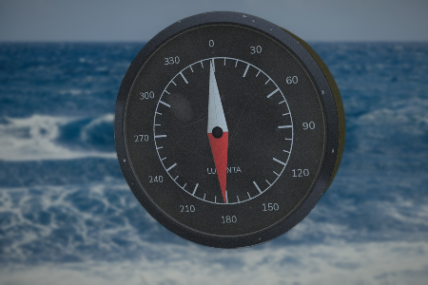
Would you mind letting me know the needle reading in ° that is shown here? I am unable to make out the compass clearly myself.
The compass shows 180 °
